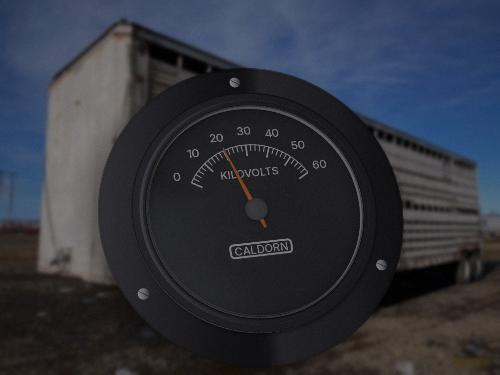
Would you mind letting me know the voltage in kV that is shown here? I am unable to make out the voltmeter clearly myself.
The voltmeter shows 20 kV
